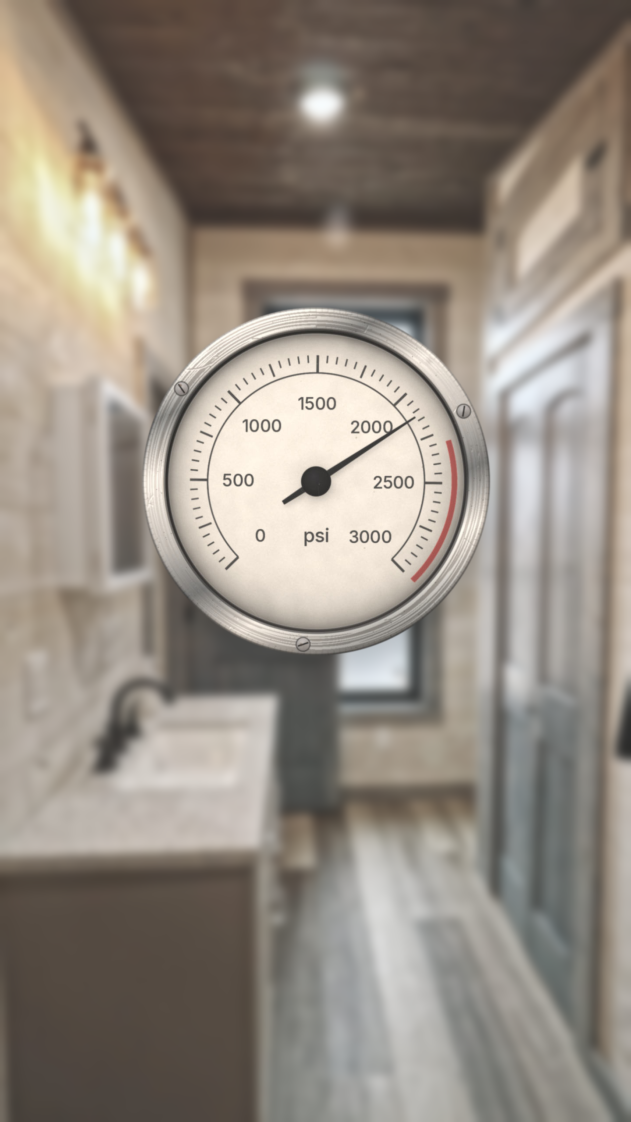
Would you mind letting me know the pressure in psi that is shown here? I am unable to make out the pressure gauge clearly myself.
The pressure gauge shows 2125 psi
